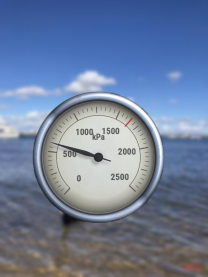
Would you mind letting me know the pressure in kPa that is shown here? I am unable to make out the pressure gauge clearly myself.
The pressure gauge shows 600 kPa
